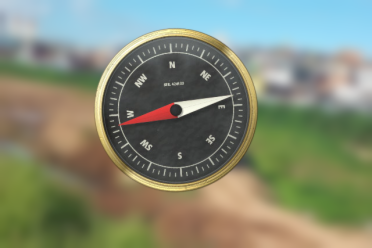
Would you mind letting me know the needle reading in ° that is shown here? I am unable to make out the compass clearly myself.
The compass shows 260 °
